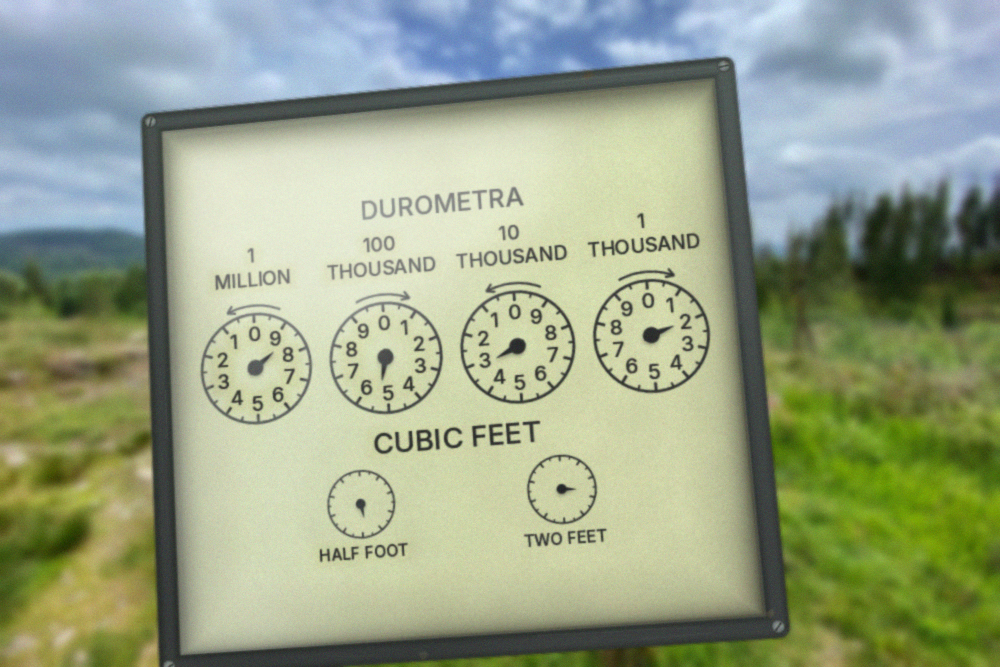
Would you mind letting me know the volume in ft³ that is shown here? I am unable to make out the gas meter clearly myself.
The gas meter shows 853200 ft³
